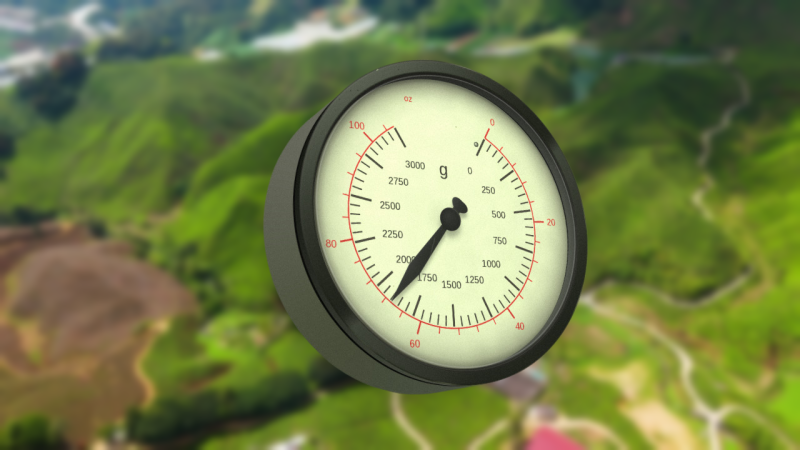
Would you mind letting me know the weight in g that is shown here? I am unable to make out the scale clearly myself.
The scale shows 1900 g
